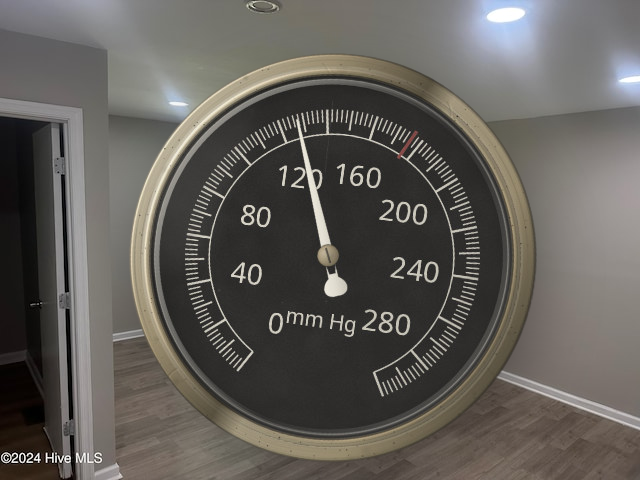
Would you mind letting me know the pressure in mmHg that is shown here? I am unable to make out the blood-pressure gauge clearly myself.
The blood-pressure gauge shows 128 mmHg
